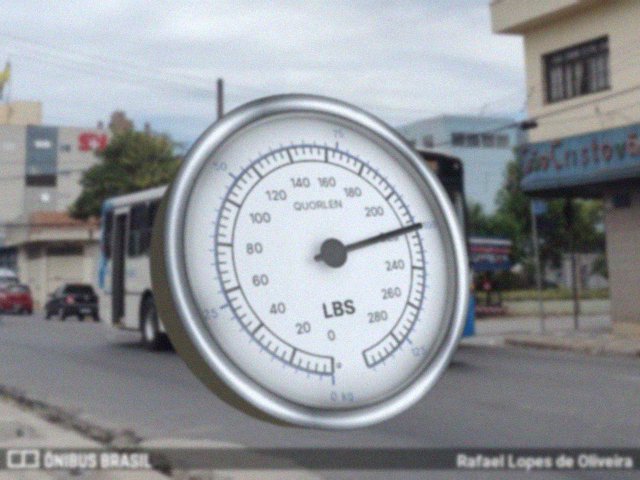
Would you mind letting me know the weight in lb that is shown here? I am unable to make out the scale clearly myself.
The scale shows 220 lb
